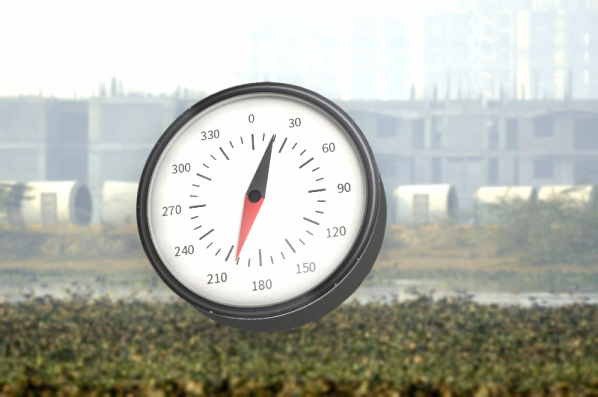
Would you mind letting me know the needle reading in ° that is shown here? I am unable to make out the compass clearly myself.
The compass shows 200 °
